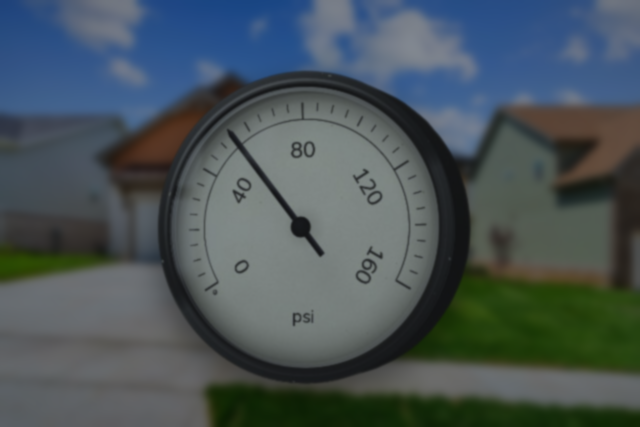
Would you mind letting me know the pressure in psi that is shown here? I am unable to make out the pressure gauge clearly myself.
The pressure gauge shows 55 psi
